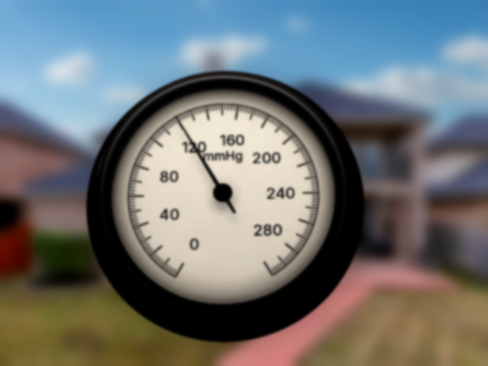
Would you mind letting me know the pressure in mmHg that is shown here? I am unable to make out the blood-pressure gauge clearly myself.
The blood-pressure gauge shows 120 mmHg
